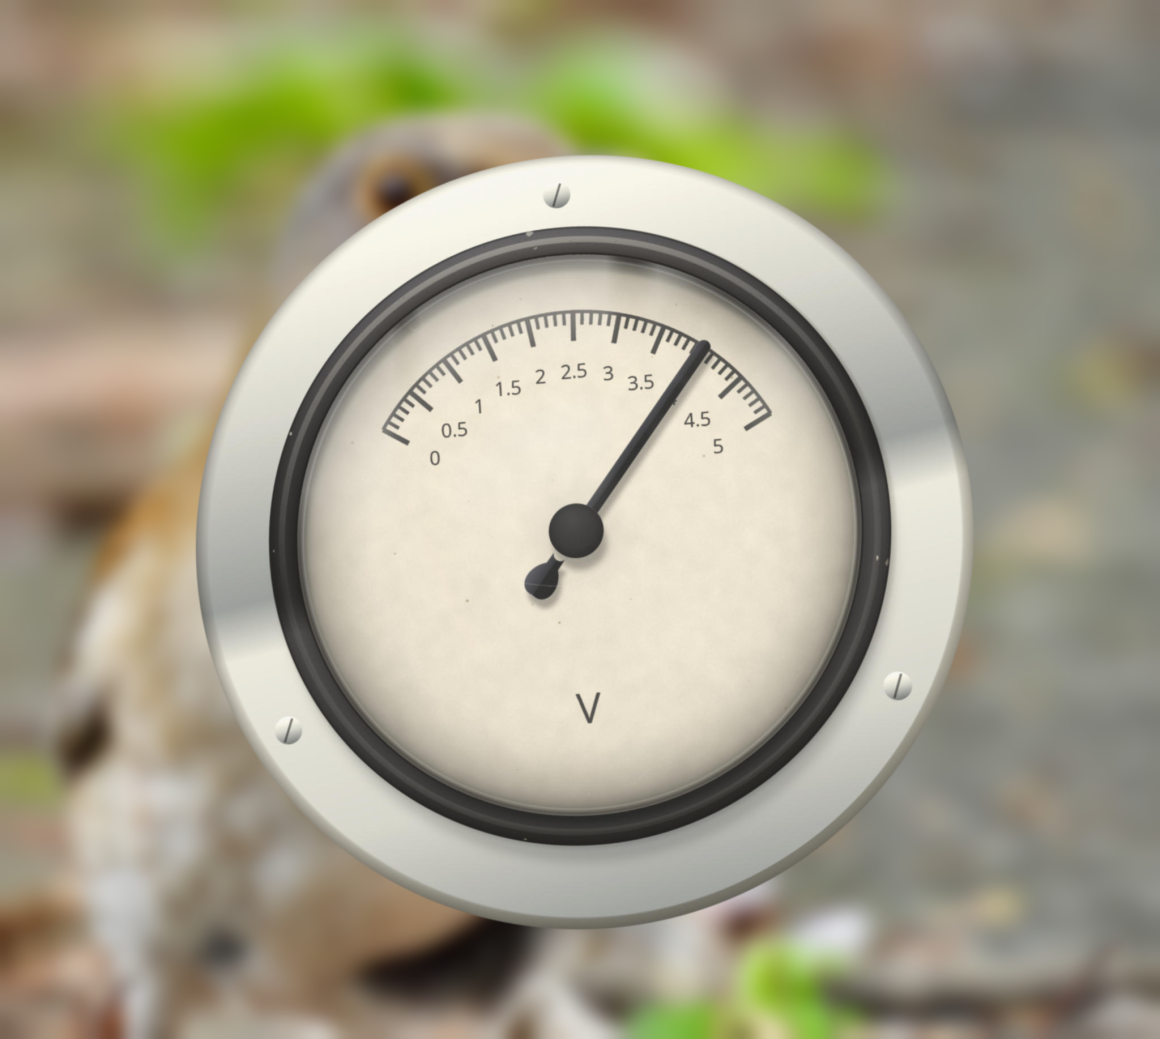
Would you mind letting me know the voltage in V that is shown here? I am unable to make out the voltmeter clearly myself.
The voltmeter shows 4 V
